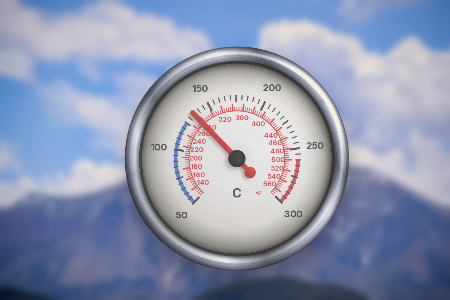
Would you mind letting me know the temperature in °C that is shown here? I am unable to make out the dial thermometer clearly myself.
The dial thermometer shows 135 °C
